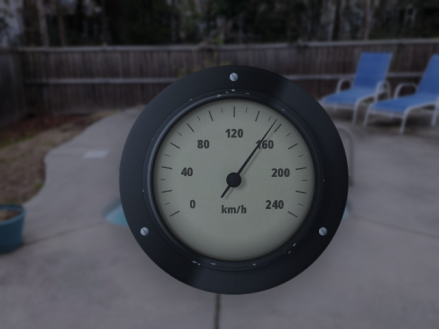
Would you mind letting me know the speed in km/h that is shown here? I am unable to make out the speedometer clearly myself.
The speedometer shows 155 km/h
